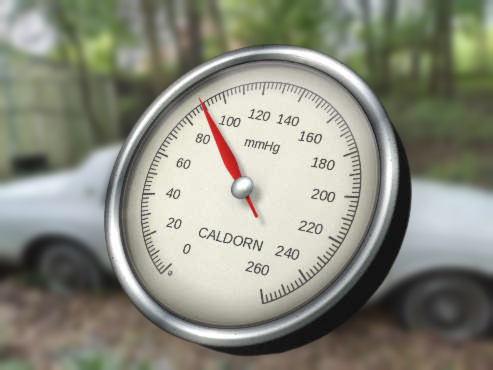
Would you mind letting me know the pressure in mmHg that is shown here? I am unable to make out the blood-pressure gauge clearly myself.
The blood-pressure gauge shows 90 mmHg
